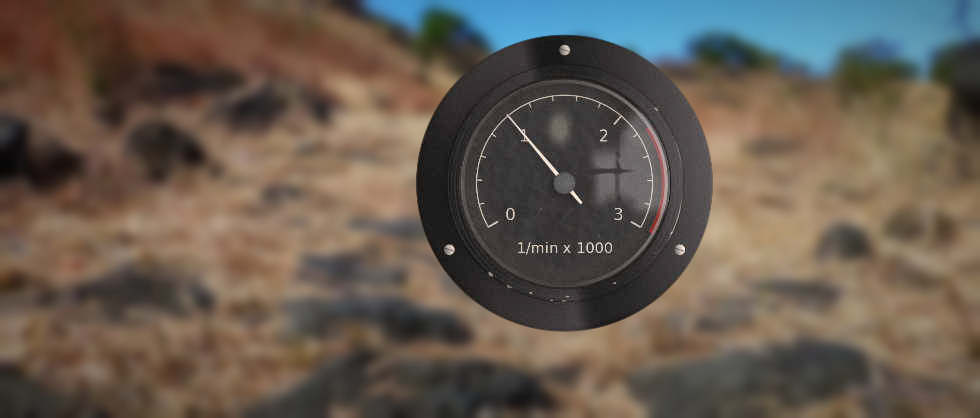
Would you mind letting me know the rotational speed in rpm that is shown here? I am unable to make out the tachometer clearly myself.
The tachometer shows 1000 rpm
